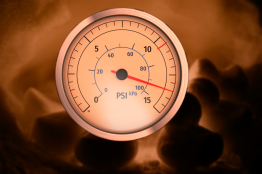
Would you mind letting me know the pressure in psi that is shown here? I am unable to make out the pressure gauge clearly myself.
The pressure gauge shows 13.5 psi
